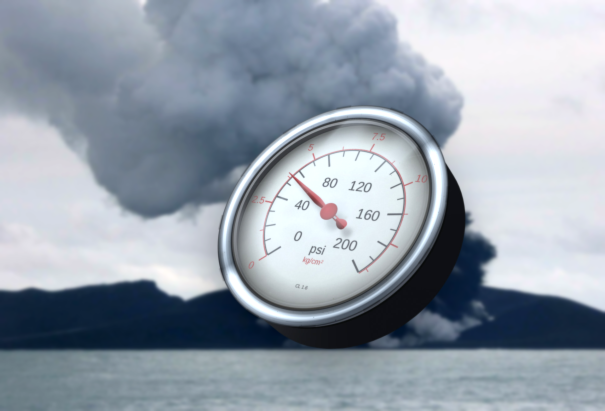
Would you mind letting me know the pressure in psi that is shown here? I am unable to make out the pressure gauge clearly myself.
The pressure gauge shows 55 psi
